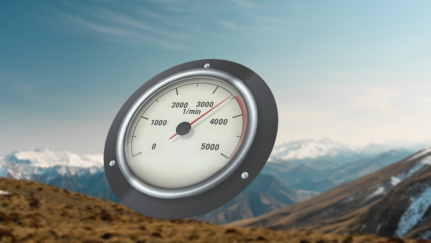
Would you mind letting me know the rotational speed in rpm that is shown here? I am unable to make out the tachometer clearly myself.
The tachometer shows 3500 rpm
